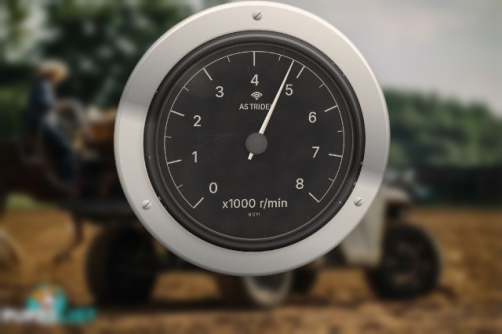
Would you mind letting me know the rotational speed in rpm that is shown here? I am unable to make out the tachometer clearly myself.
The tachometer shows 4750 rpm
